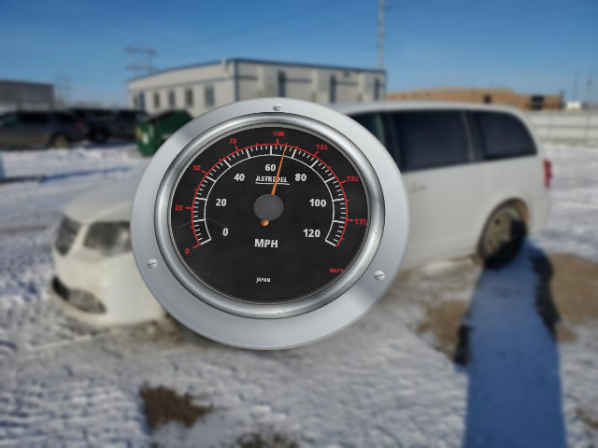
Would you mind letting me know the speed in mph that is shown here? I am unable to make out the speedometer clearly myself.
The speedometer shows 66 mph
